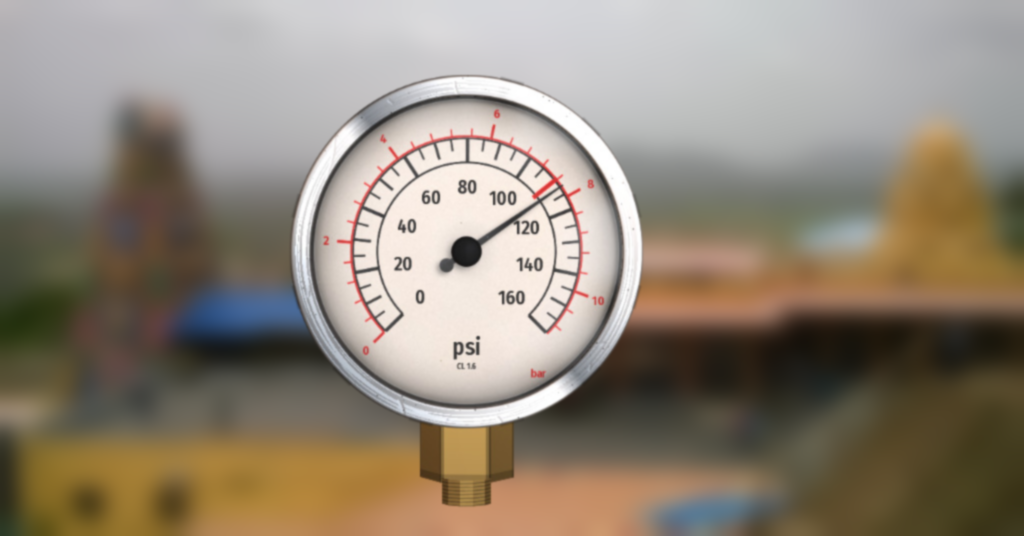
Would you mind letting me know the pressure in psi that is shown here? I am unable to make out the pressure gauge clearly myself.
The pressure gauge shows 112.5 psi
